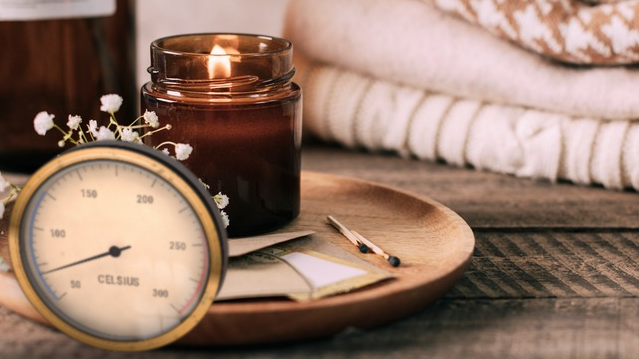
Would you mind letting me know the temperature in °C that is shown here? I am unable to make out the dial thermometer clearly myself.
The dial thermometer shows 70 °C
